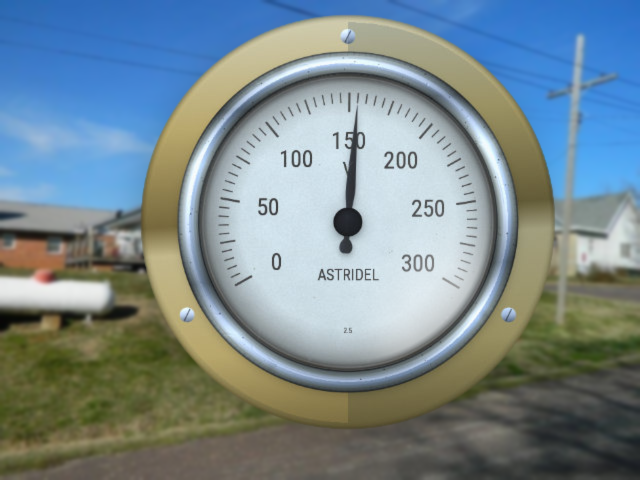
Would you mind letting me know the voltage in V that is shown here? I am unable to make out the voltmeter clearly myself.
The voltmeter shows 155 V
